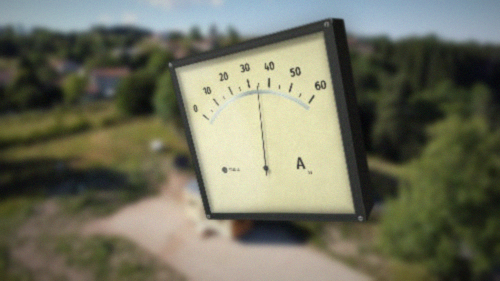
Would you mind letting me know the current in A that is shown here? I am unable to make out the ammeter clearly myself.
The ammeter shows 35 A
